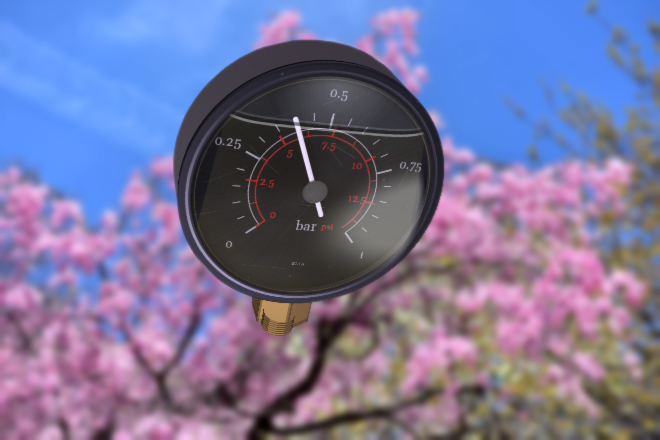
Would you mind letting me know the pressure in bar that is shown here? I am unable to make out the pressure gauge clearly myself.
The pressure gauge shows 0.4 bar
